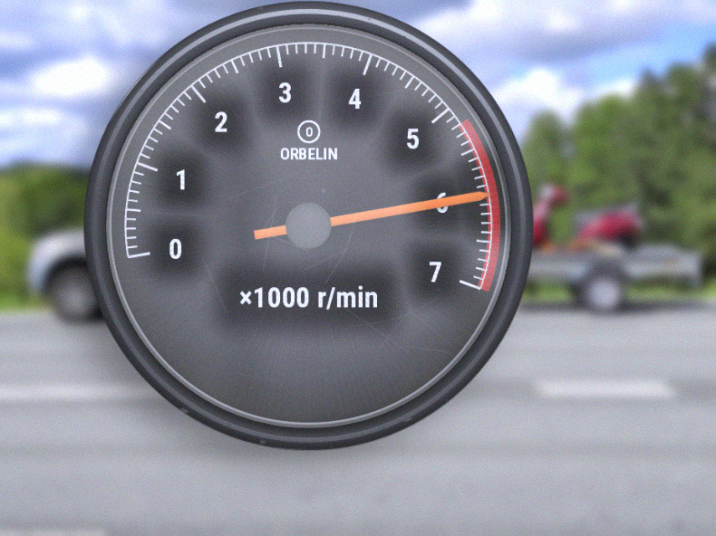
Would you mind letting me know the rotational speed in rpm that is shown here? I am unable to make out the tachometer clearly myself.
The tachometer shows 6000 rpm
